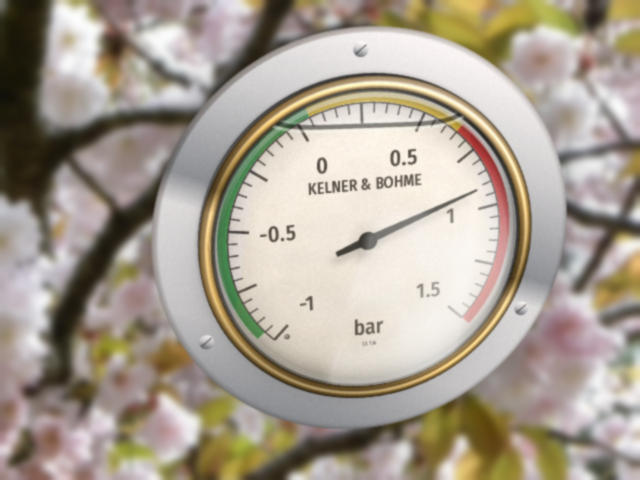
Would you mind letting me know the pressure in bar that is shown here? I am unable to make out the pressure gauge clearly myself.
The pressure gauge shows 0.9 bar
